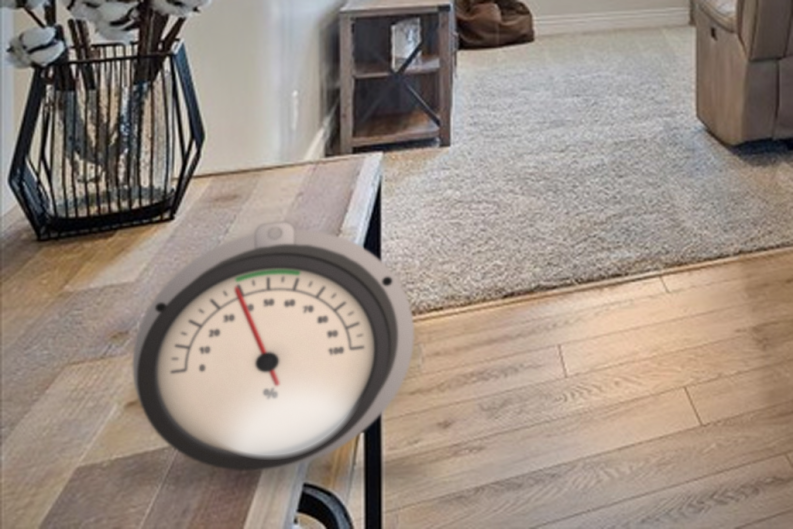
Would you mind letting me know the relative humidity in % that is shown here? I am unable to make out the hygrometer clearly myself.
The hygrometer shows 40 %
